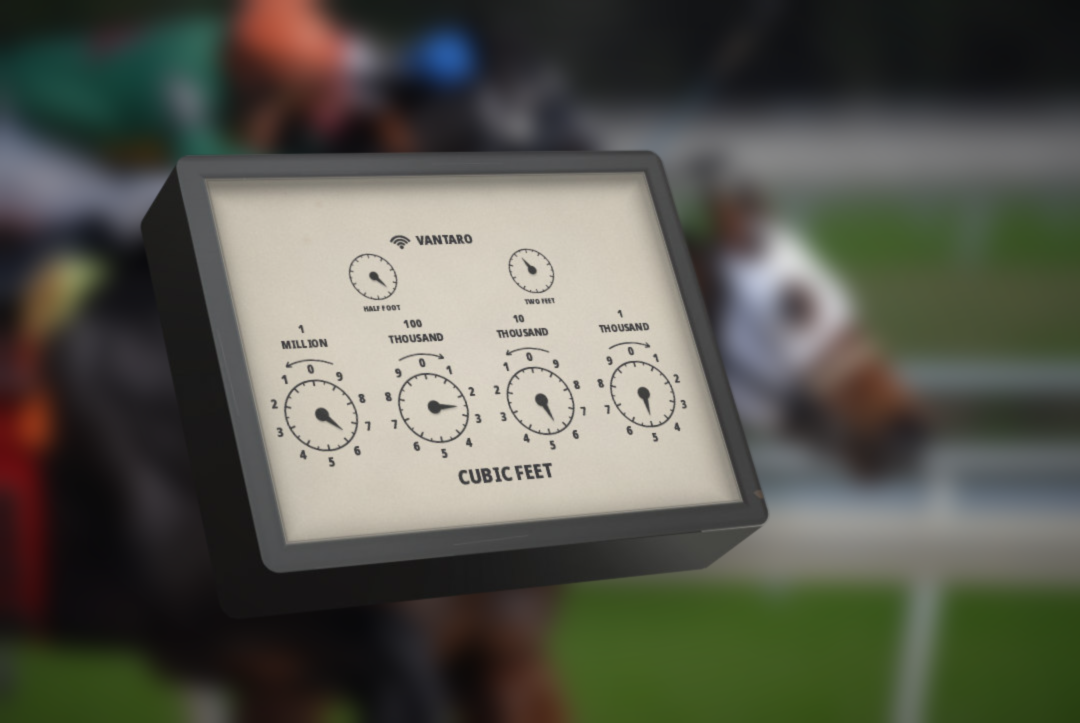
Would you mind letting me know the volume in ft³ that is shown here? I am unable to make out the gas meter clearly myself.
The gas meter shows 625500 ft³
